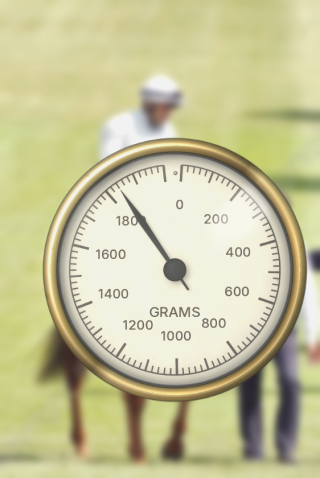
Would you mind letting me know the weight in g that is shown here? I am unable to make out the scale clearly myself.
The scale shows 1840 g
